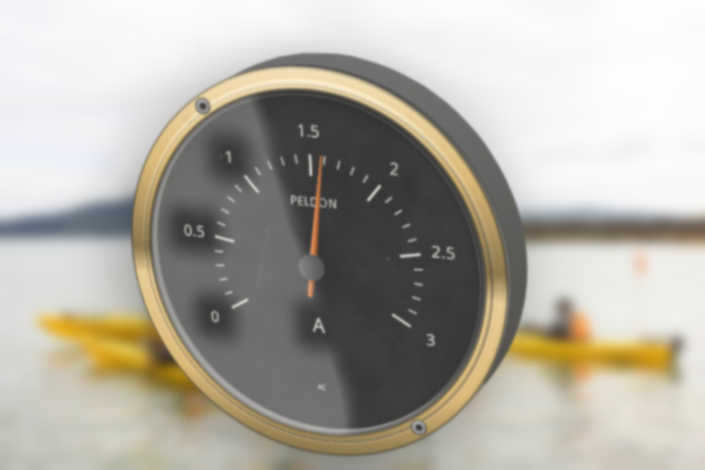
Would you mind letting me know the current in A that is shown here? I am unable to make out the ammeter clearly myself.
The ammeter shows 1.6 A
